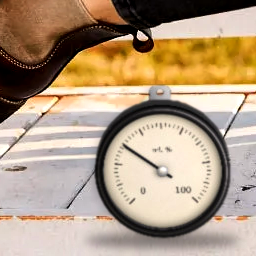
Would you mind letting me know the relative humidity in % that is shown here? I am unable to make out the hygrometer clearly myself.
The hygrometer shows 30 %
